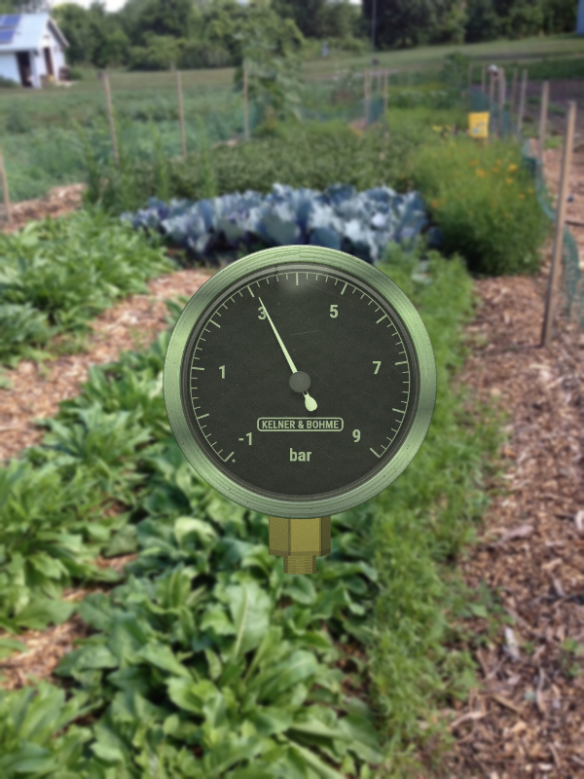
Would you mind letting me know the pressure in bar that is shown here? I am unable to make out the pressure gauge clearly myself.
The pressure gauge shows 3.1 bar
